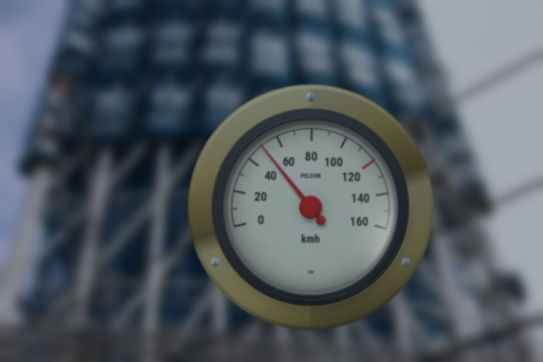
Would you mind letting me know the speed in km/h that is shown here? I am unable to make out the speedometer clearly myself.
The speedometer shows 50 km/h
